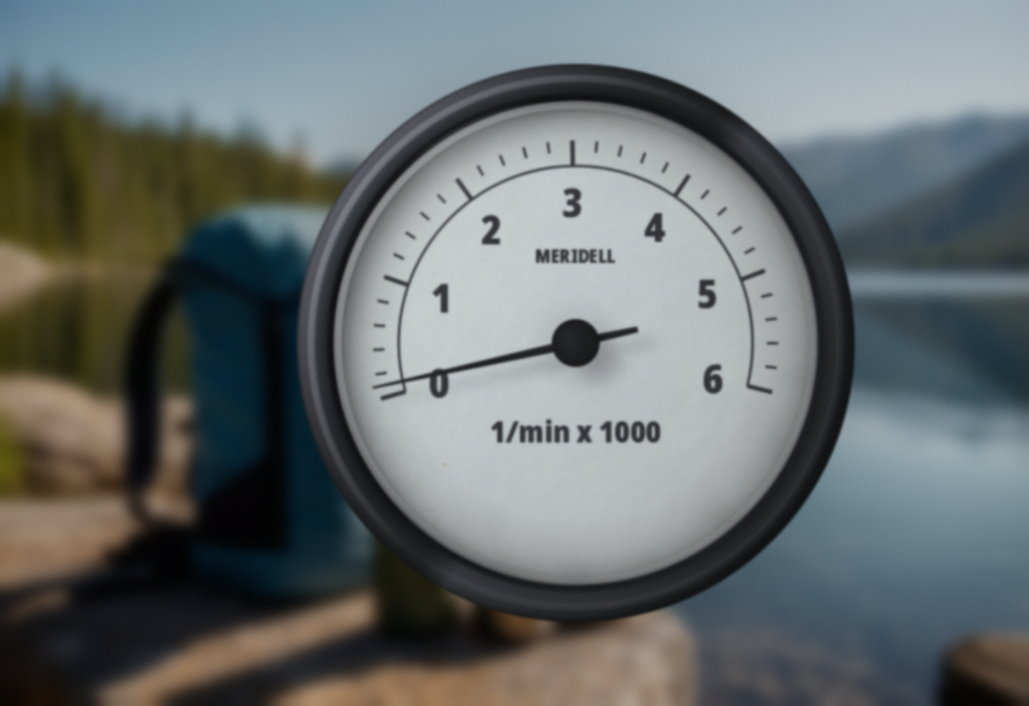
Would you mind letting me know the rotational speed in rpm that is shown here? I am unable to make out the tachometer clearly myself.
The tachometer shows 100 rpm
